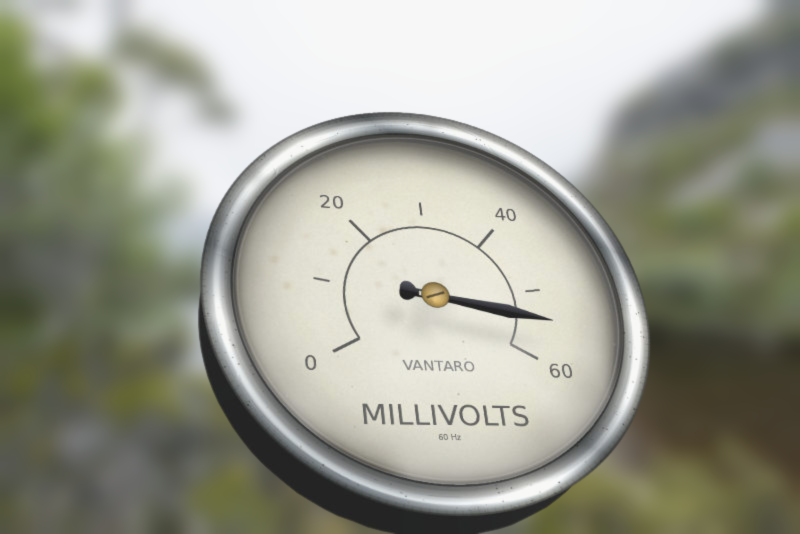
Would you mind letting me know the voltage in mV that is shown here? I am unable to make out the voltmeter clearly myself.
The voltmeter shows 55 mV
